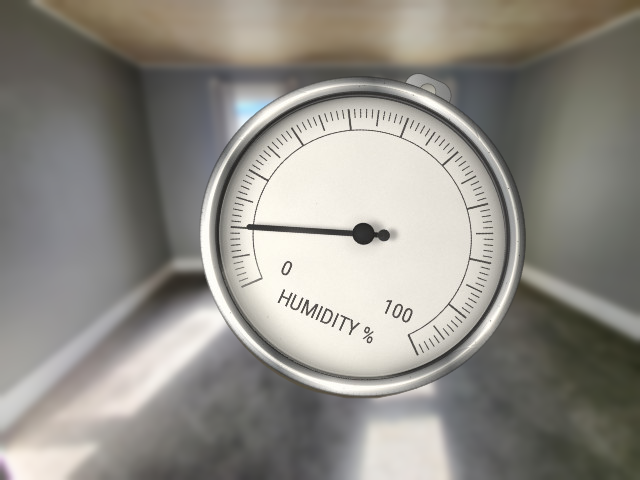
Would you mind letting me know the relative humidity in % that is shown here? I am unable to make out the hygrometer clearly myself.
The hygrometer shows 10 %
